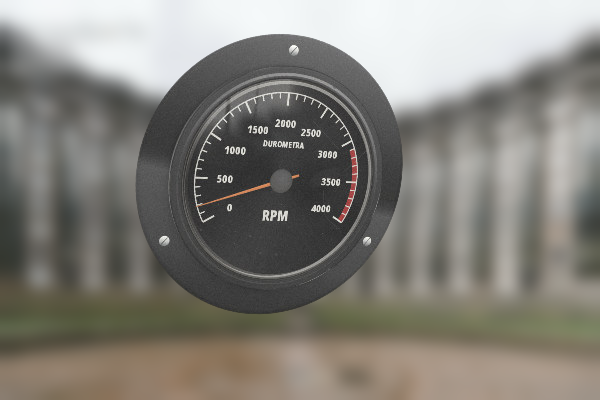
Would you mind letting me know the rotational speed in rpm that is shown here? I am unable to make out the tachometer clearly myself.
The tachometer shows 200 rpm
